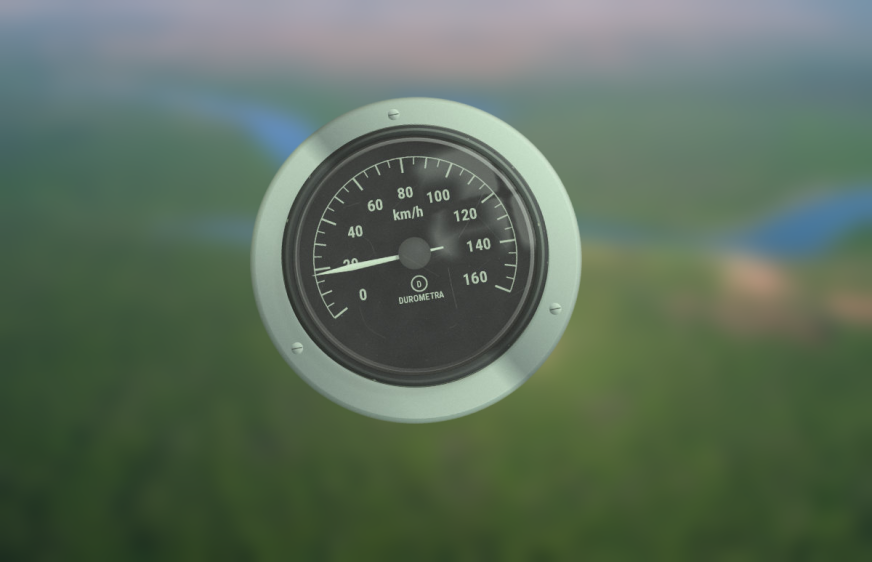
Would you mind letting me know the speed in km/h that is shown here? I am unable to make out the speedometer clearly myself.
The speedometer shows 17.5 km/h
